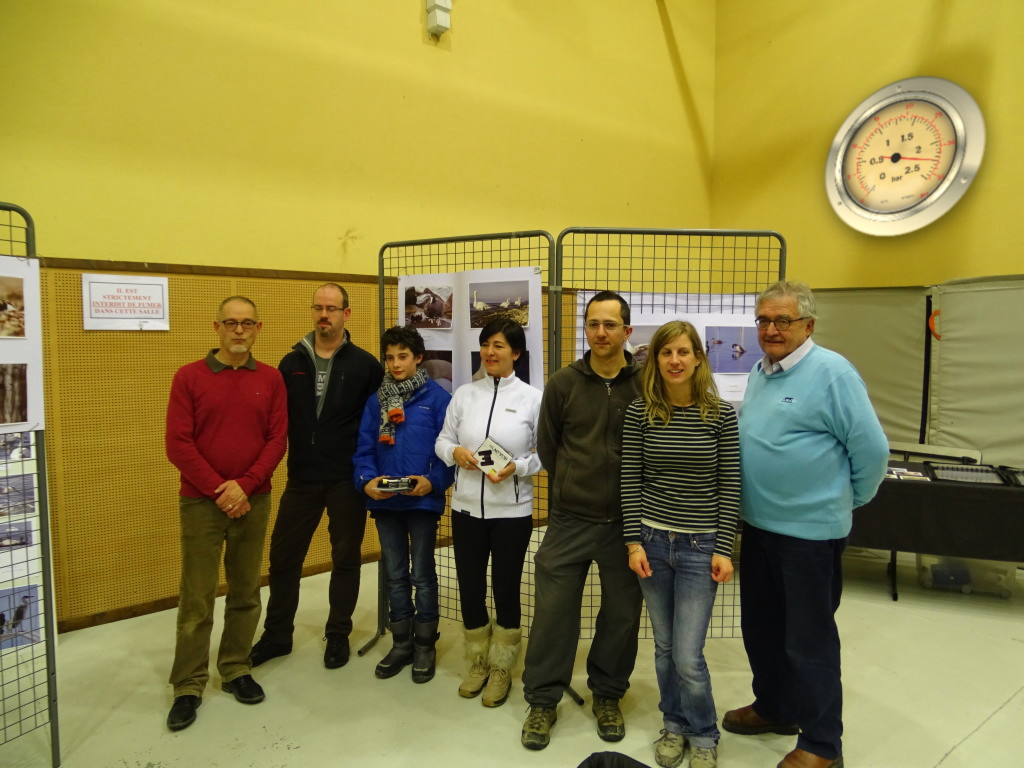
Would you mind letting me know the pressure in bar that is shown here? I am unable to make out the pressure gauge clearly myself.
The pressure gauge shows 2.25 bar
